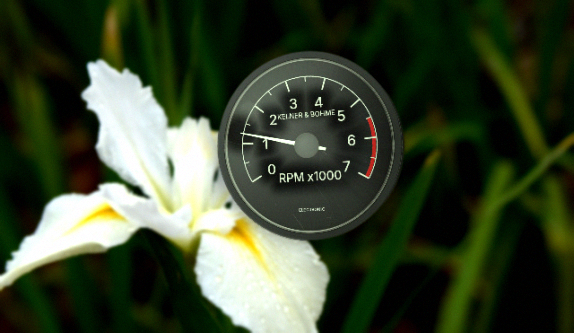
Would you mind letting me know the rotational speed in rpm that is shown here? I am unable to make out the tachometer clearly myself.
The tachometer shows 1250 rpm
